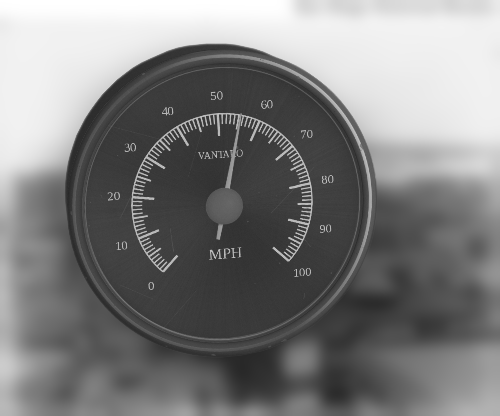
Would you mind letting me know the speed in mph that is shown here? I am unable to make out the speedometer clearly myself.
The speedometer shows 55 mph
